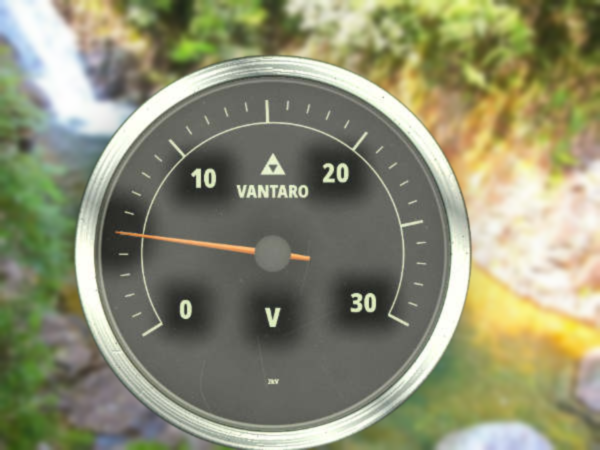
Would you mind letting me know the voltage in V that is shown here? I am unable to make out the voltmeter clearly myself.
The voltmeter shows 5 V
